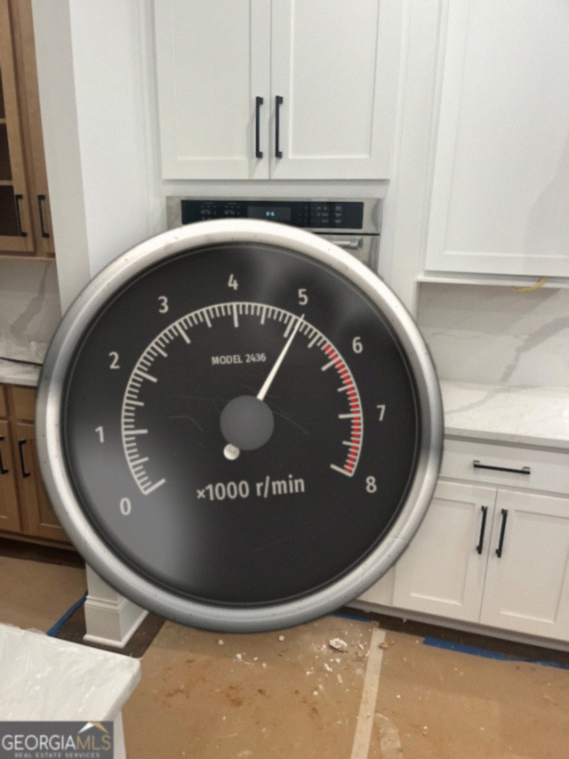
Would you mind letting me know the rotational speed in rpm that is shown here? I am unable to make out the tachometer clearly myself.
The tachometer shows 5100 rpm
